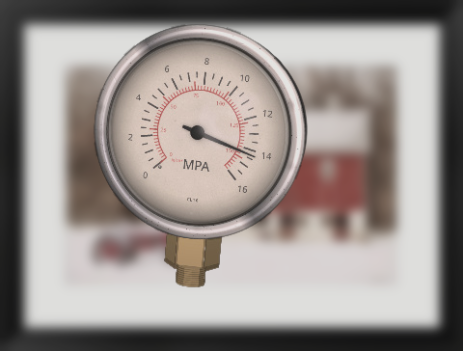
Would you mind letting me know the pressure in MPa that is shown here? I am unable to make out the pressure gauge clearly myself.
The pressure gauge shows 14.25 MPa
